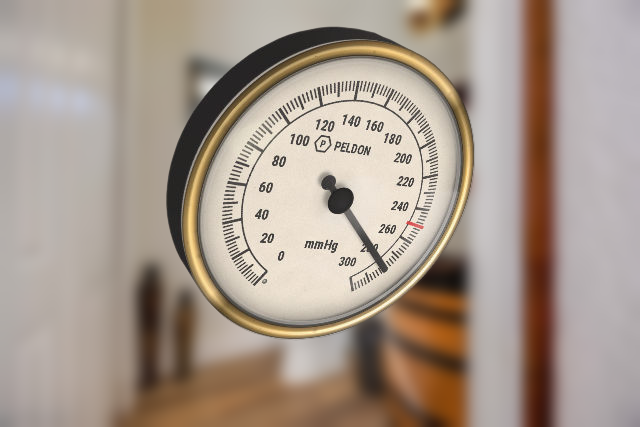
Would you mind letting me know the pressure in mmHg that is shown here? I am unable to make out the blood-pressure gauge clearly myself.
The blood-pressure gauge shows 280 mmHg
